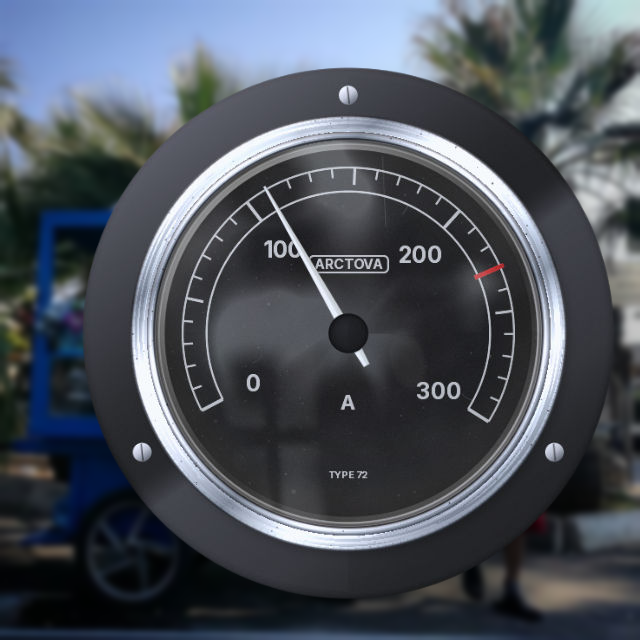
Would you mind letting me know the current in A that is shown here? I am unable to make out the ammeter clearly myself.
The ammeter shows 110 A
